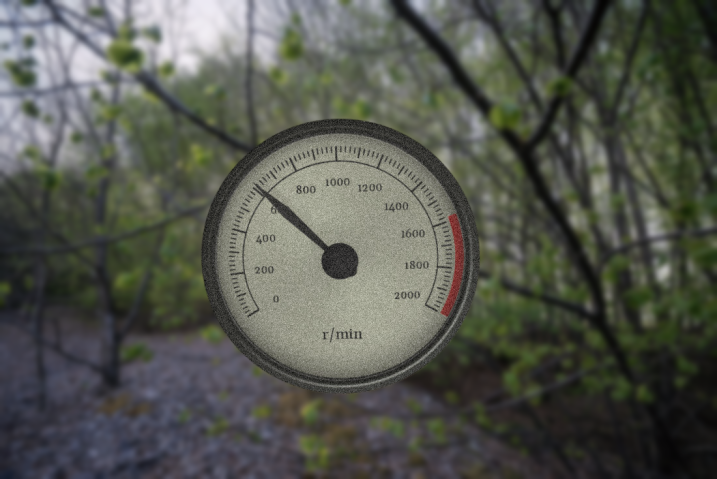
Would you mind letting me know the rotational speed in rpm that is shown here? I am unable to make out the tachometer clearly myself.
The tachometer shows 620 rpm
